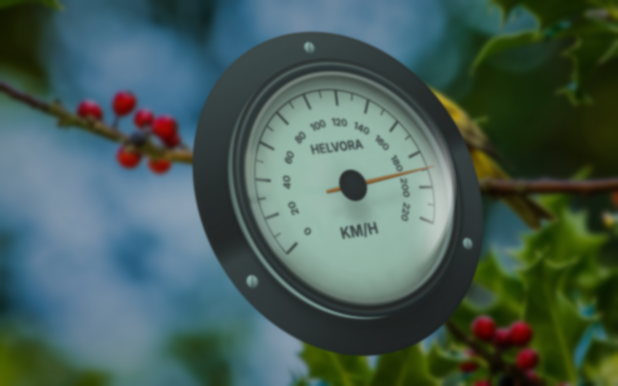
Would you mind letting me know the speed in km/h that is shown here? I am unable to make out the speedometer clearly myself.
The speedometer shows 190 km/h
